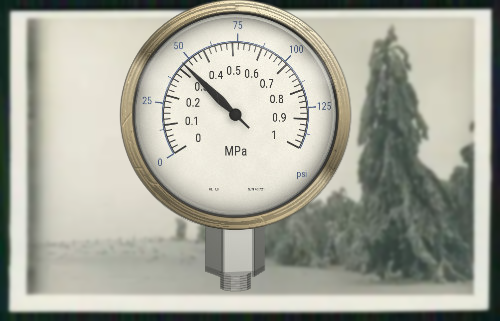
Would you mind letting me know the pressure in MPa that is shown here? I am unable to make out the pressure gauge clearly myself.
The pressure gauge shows 0.32 MPa
